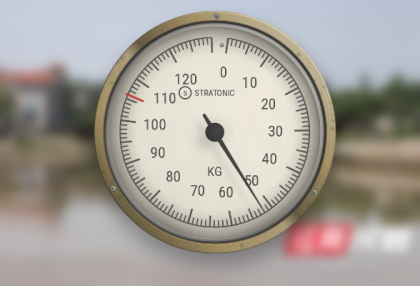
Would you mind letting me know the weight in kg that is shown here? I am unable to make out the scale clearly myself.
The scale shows 52 kg
